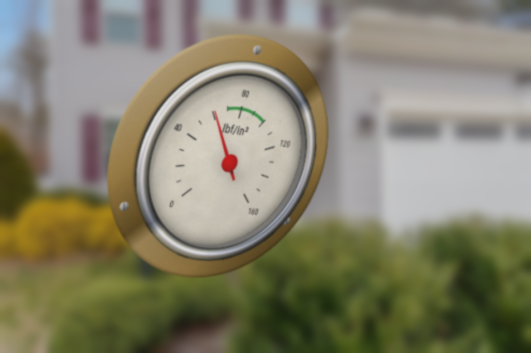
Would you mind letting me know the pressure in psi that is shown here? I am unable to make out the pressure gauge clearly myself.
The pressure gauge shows 60 psi
